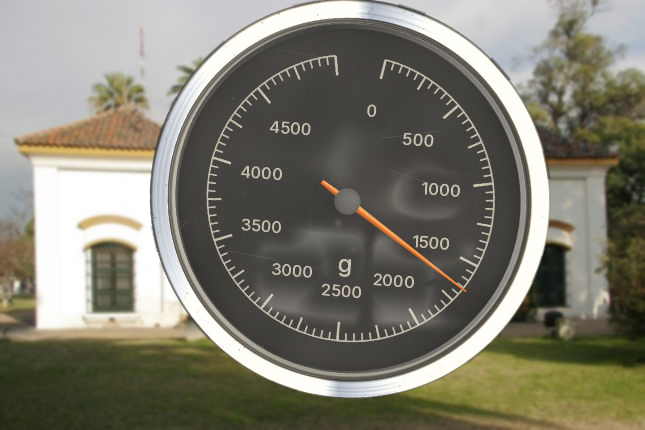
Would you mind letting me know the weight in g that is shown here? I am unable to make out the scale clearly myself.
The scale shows 1650 g
